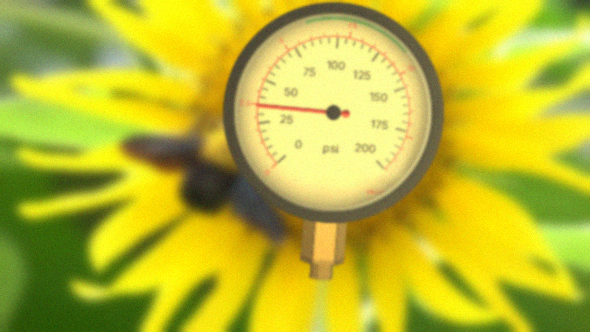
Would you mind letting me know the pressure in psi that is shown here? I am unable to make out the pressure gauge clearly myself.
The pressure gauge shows 35 psi
